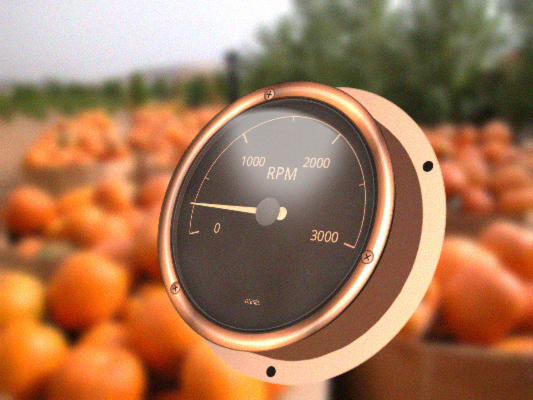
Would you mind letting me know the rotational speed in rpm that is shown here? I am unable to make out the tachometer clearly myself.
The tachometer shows 250 rpm
